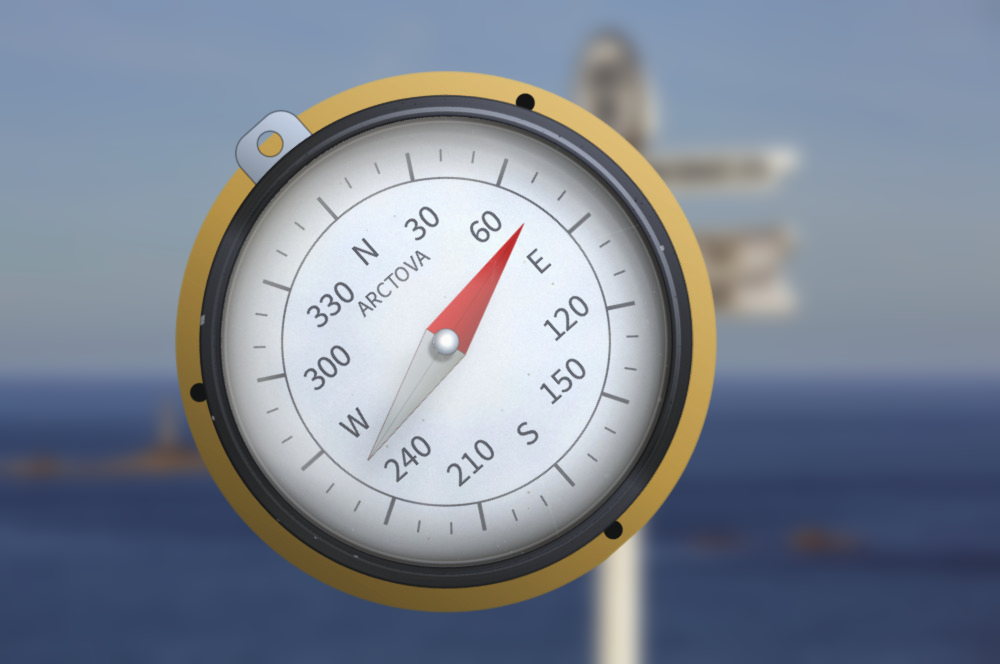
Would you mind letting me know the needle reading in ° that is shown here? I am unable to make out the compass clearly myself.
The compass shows 75 °
